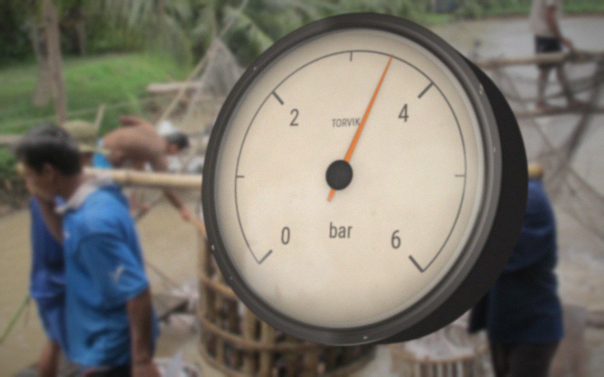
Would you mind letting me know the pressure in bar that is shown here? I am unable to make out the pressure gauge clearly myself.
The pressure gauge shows 3.5 bar
